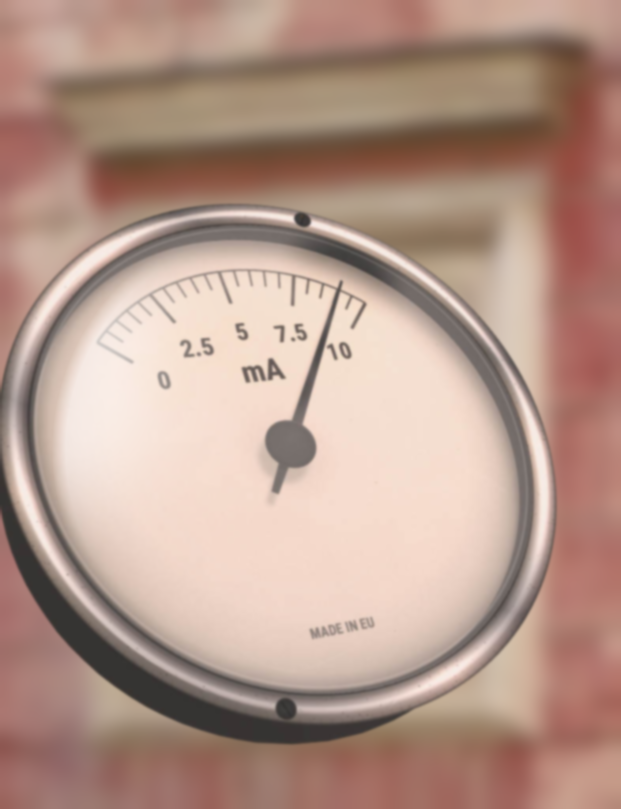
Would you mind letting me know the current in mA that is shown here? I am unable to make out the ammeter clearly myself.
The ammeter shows 9 mA
